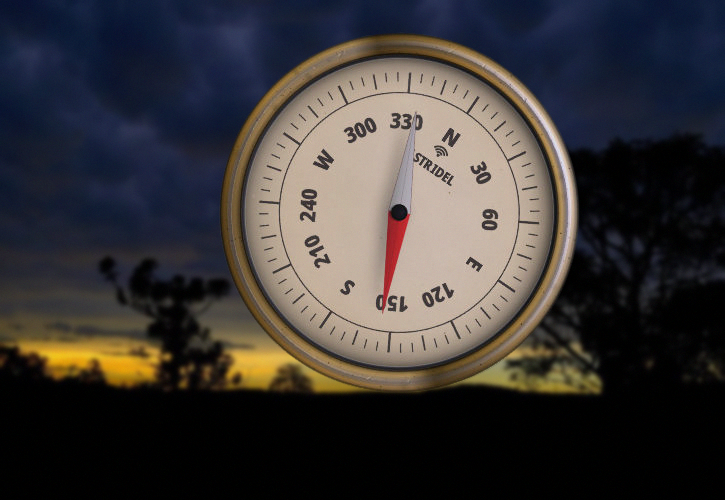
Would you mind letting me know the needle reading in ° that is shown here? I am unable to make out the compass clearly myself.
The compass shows 155 °
